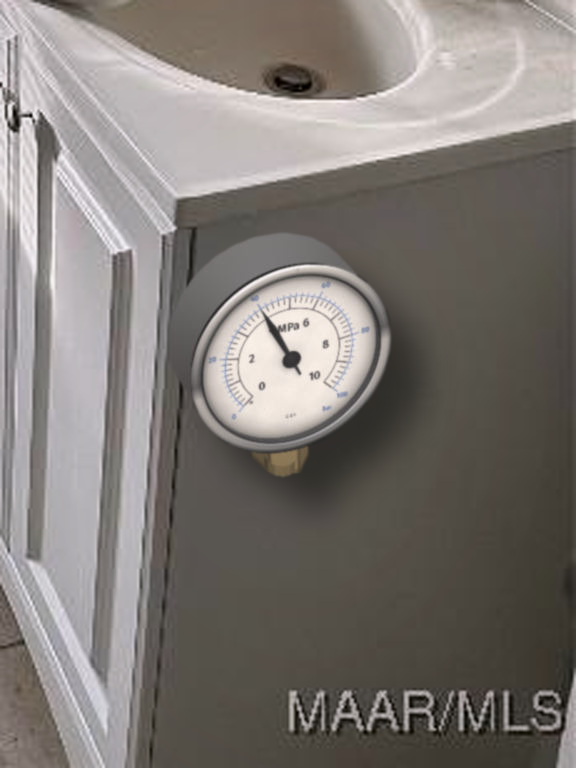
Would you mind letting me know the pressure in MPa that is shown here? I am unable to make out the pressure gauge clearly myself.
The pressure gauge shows 4 MPa
